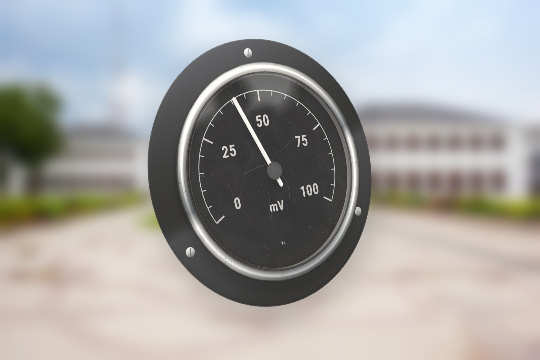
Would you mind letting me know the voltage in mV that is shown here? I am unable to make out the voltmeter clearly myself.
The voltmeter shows 40 mV
